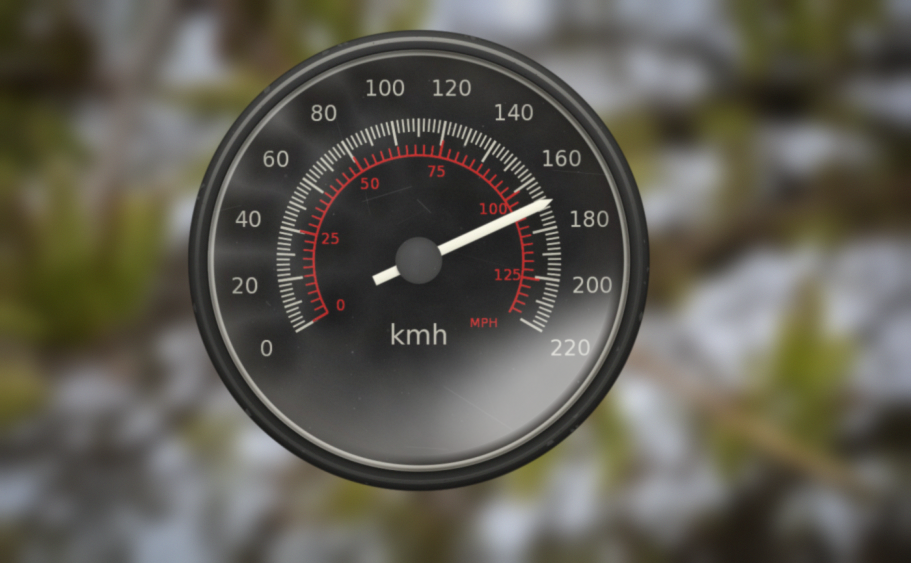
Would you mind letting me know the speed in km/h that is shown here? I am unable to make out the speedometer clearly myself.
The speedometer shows 170 km/h
